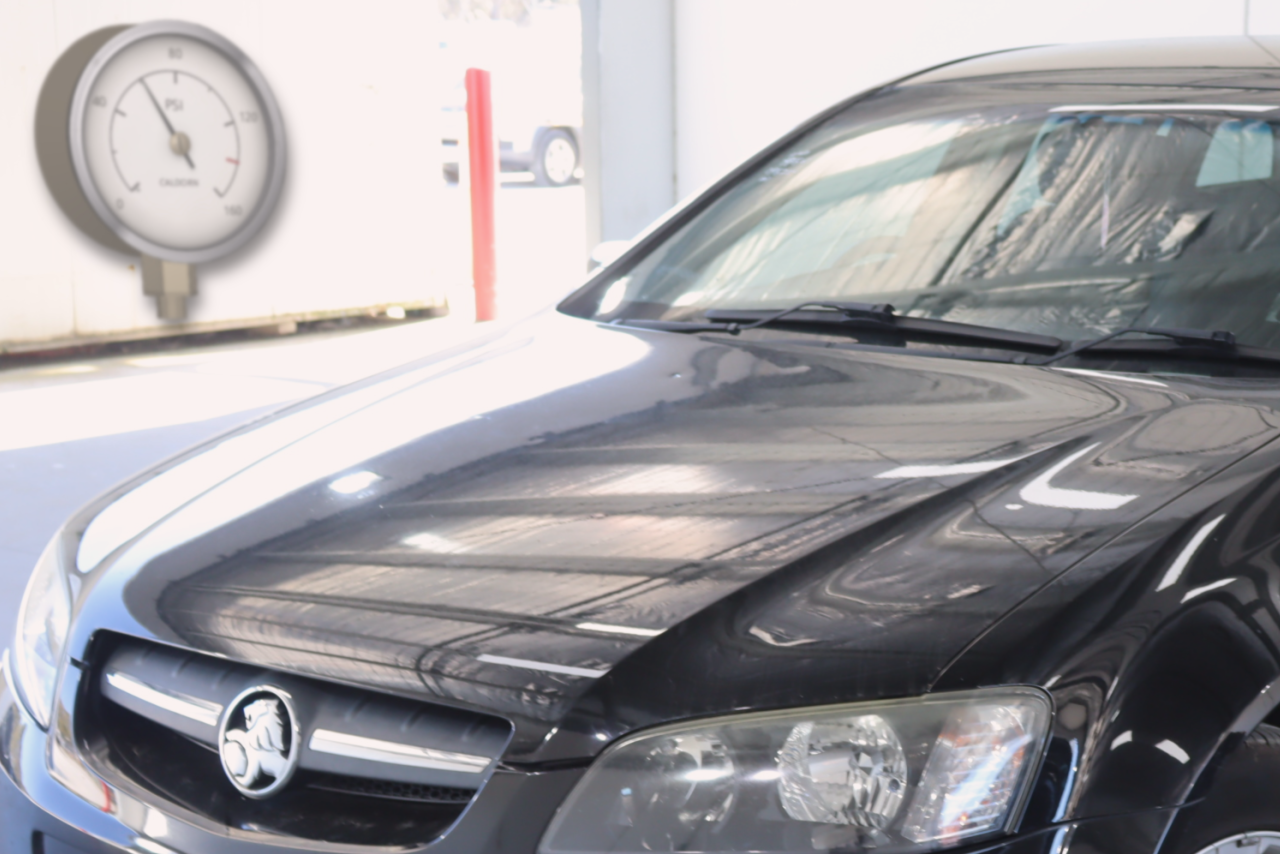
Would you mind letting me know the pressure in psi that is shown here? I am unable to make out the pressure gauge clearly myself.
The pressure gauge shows 60 psi
